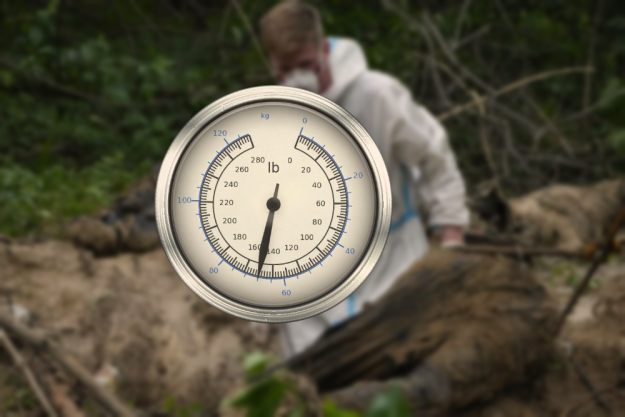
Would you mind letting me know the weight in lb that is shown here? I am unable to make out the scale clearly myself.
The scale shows 150 lb
